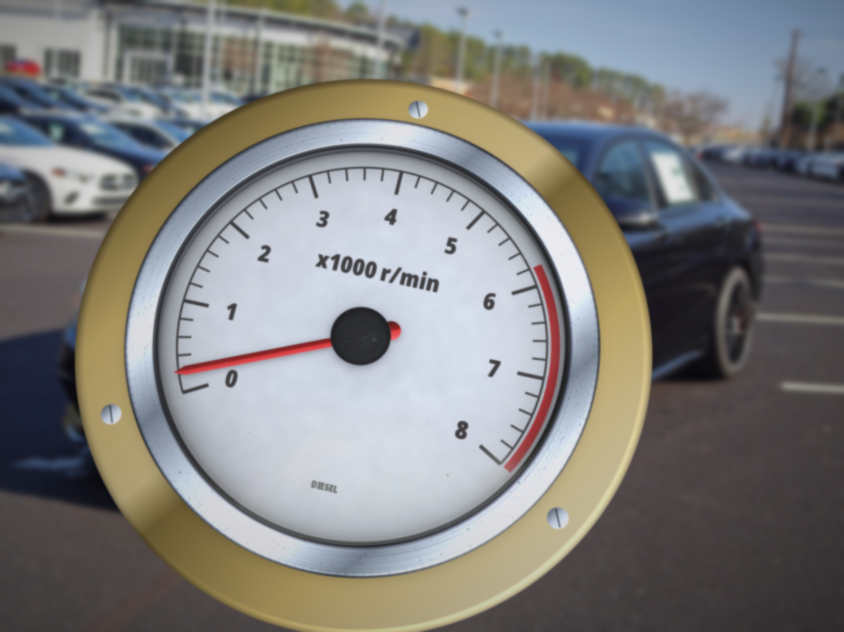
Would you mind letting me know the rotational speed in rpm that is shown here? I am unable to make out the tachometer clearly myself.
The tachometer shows 200 rpm
